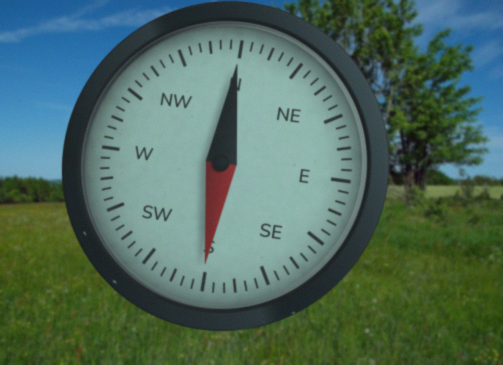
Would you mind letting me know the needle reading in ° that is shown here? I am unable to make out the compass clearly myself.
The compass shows 180 °
